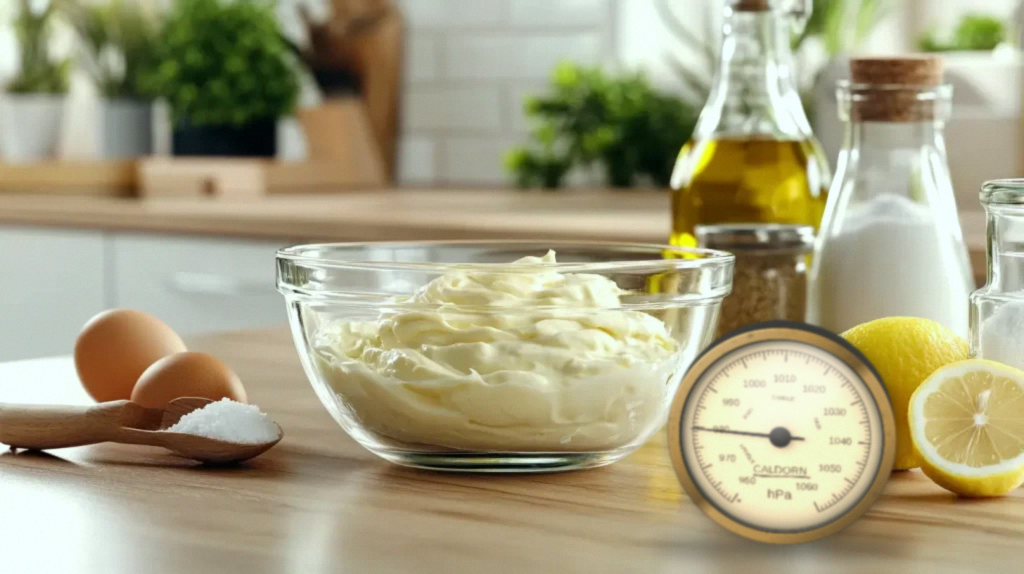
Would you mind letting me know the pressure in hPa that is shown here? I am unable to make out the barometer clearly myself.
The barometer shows 980 hPa
